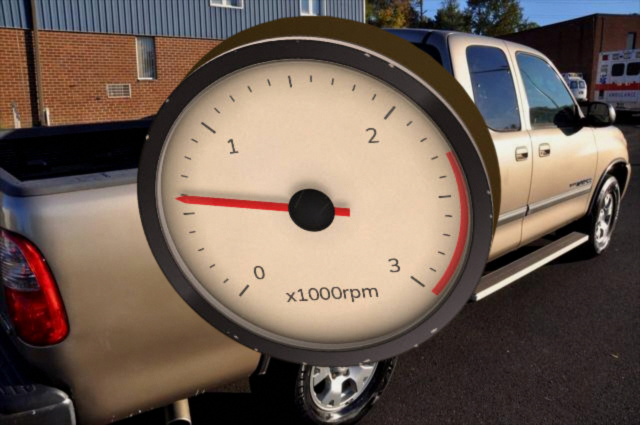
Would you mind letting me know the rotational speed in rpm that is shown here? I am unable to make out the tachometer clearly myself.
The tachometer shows 600 rpm
